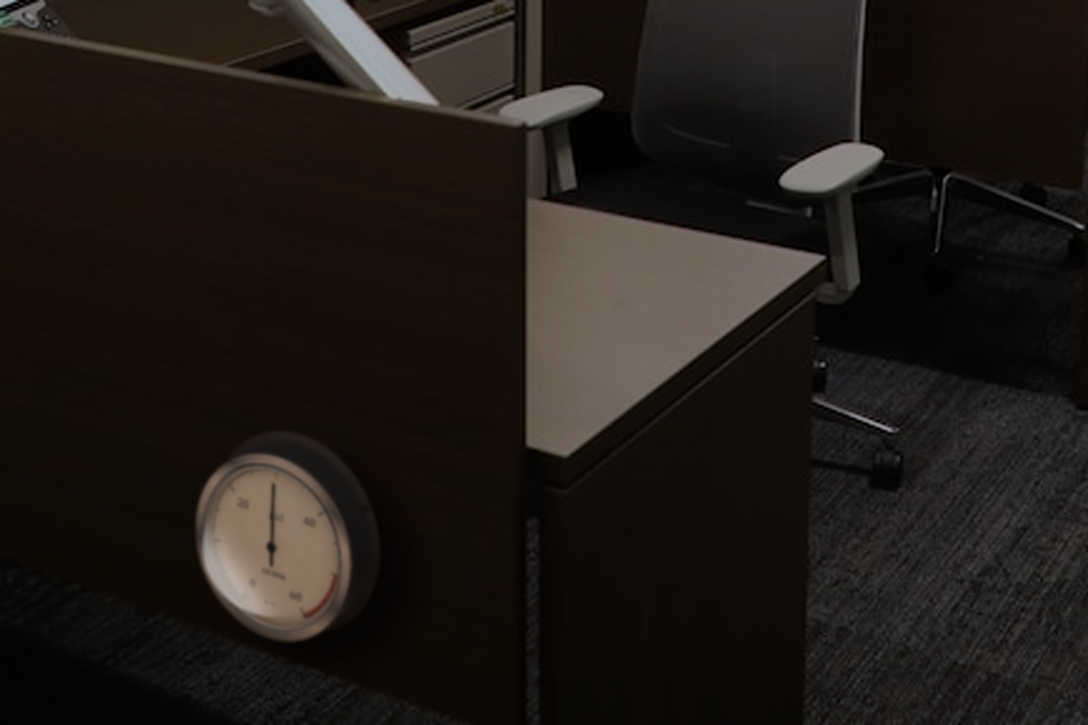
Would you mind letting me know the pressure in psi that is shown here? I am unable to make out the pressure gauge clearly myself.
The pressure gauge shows 30 psi
